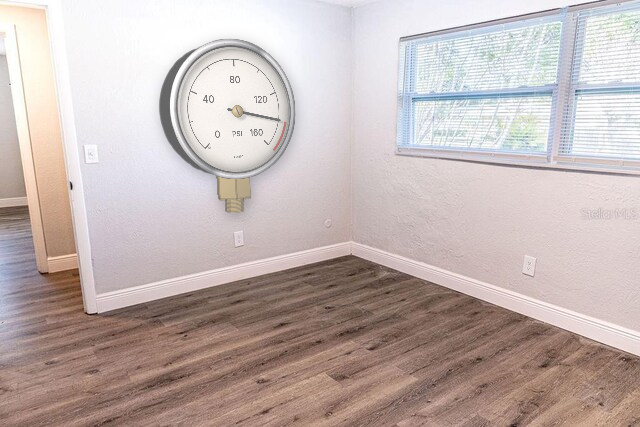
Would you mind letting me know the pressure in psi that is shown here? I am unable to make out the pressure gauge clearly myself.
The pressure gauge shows 140 psi
